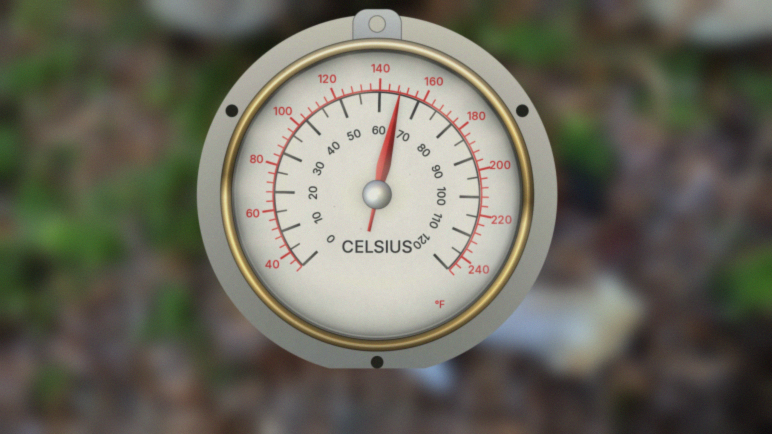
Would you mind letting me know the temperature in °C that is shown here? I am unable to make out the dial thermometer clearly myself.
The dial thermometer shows 65 °C
